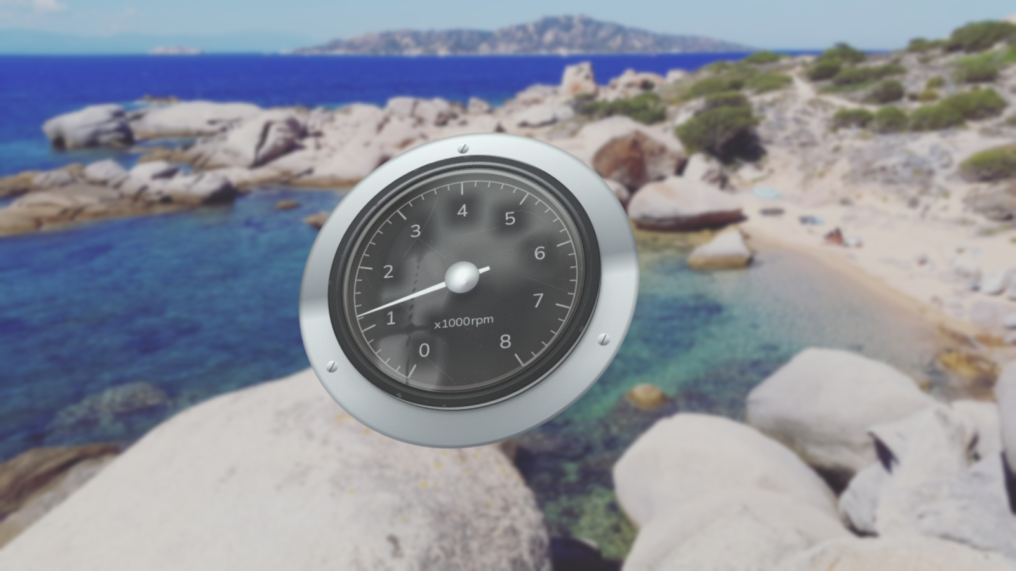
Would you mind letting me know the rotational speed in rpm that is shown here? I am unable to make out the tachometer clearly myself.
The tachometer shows 1200 rpm
